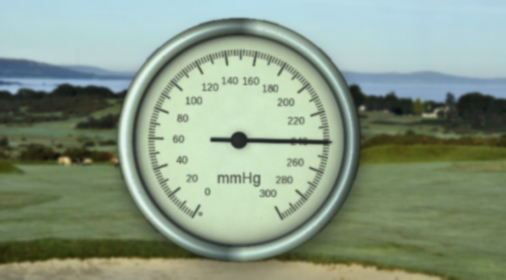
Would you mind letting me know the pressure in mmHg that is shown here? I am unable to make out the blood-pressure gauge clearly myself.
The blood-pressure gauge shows 240 mmHg
